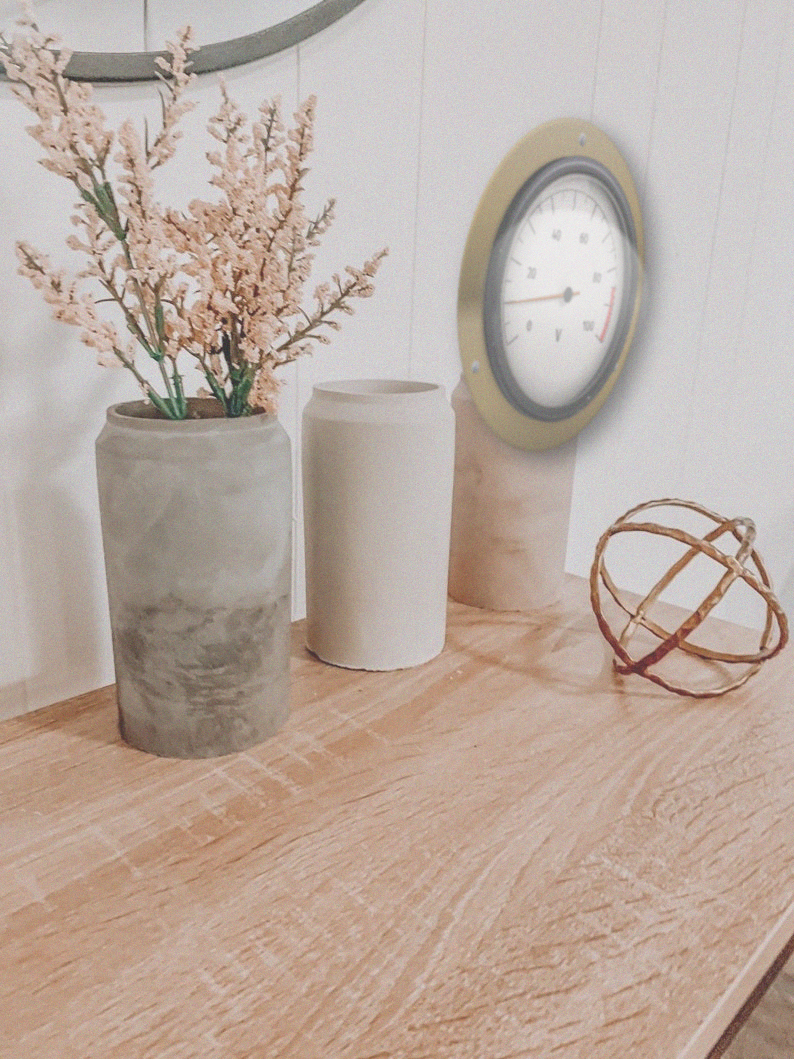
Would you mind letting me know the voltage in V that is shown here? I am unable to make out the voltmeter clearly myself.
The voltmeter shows 10 V
